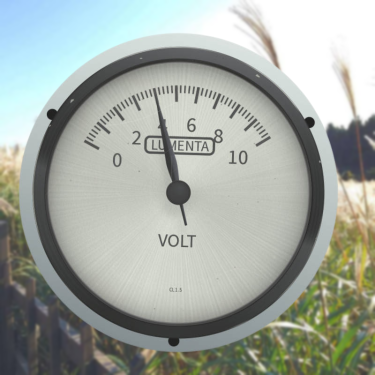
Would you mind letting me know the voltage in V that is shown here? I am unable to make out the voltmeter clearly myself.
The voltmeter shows 4 V
